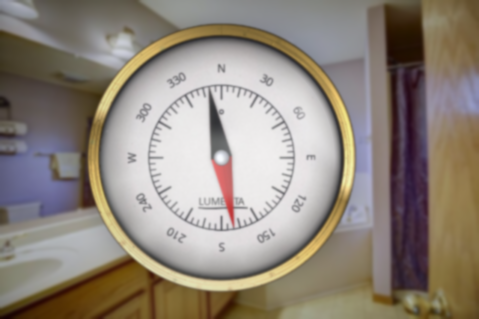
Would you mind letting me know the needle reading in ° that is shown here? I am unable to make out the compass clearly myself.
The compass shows 170 °
